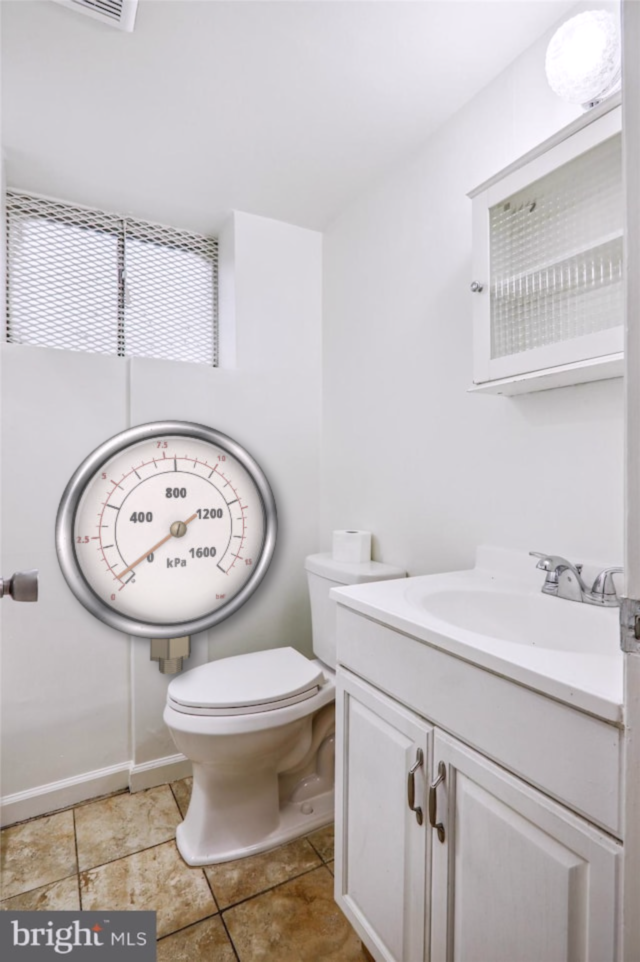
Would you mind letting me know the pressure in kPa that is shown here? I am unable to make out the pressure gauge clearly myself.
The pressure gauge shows 50 kPa
